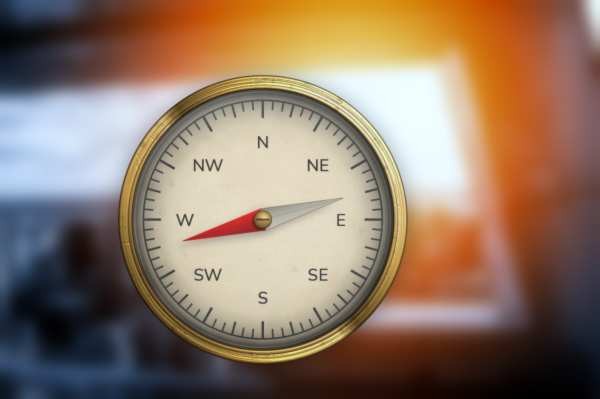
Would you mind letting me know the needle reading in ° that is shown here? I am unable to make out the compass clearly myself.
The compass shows 255 °
